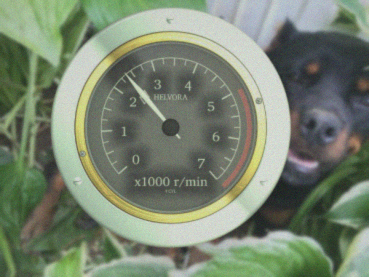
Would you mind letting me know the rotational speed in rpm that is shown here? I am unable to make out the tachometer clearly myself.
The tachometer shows 2375 rpm
